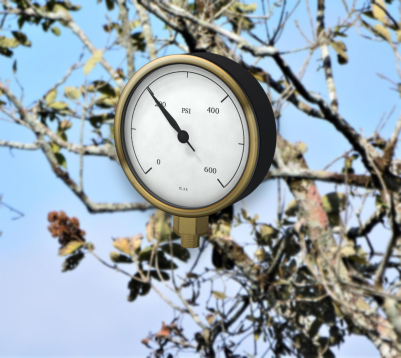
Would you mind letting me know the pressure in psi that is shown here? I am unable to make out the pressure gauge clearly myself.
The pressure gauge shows 200 psi
